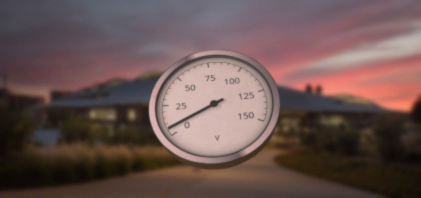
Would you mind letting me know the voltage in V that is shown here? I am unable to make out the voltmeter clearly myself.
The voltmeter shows 5 V
